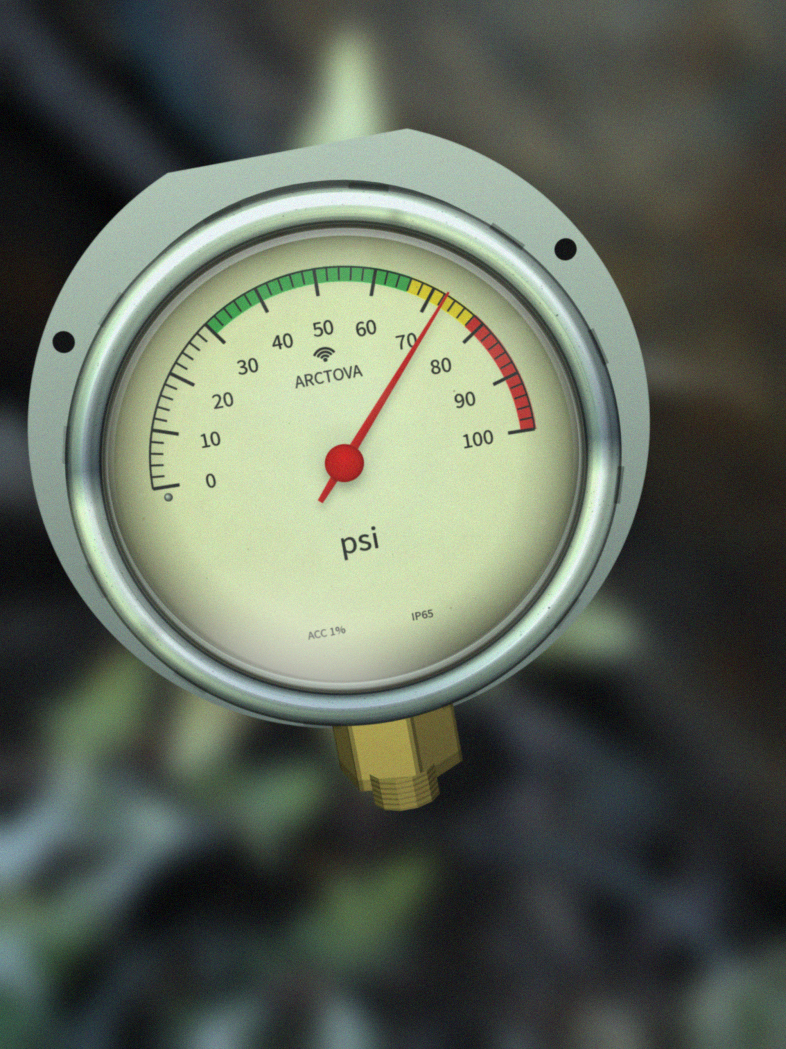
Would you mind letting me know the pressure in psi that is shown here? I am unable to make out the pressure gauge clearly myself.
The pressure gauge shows 72 psi
